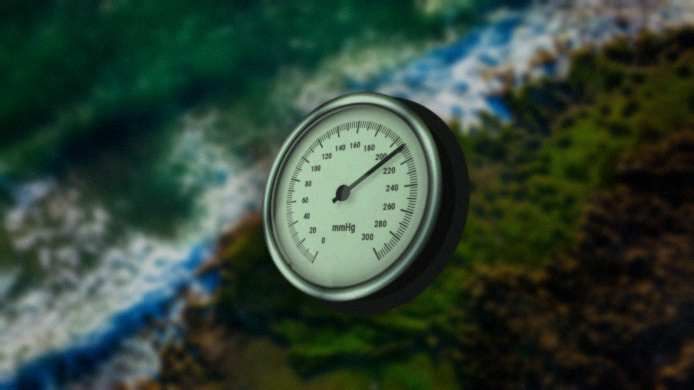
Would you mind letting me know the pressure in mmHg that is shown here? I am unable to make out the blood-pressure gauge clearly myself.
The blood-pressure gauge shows 210 mmHg
